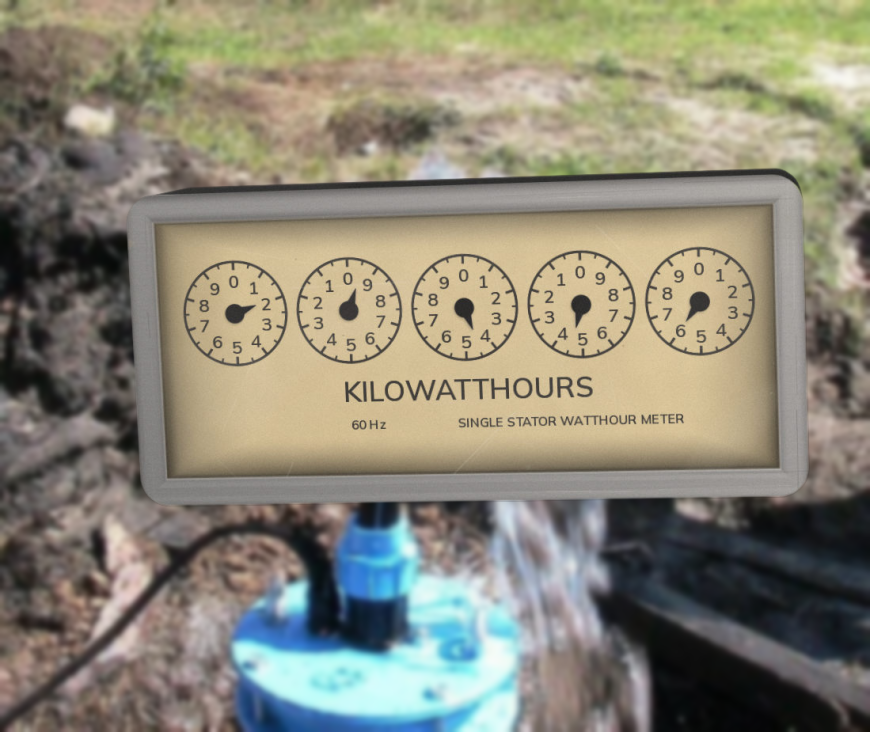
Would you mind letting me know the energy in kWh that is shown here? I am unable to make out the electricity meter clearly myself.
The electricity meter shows 19446 kWh
